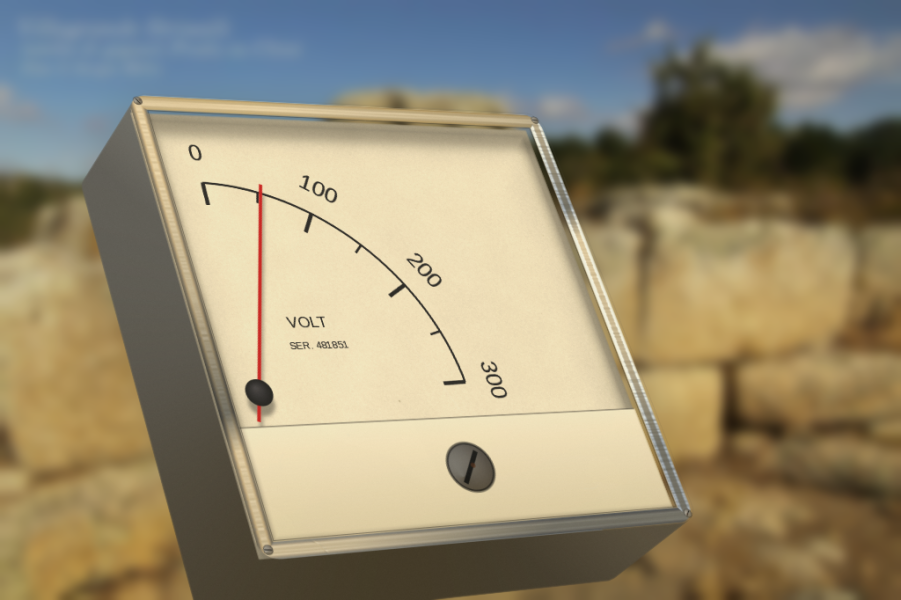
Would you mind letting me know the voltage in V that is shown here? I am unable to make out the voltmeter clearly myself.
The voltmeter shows 50 V
